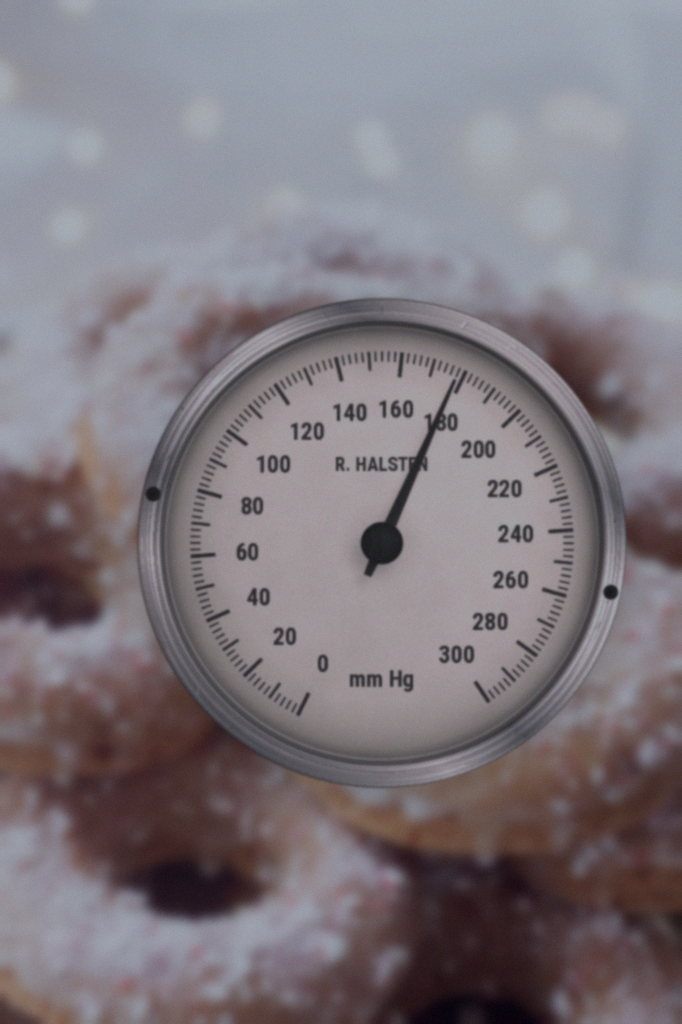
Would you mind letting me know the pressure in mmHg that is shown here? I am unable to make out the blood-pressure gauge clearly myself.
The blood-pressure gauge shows 178 mmHg
